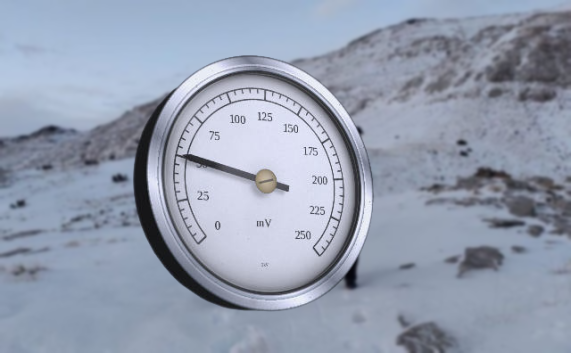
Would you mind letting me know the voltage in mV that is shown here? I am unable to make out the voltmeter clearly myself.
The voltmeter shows 50 mV
